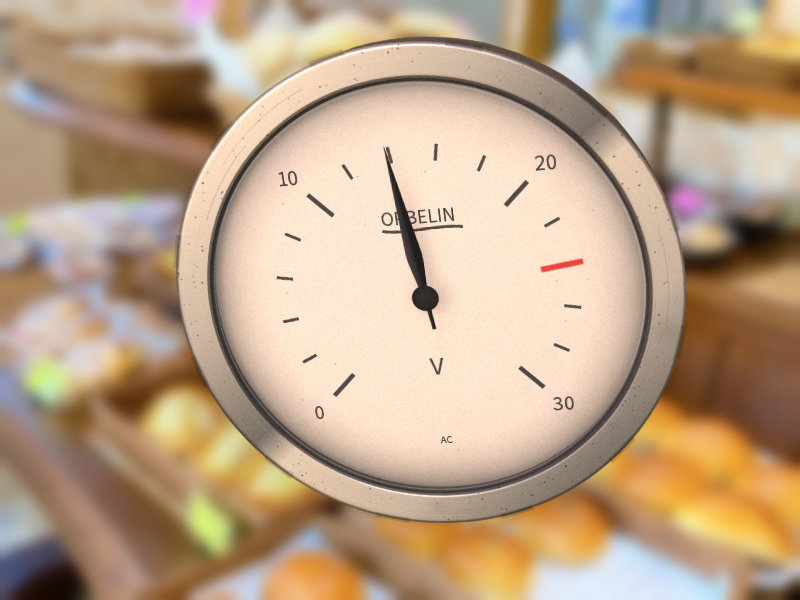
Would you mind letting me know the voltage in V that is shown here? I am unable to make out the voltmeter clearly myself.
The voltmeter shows 14 V
